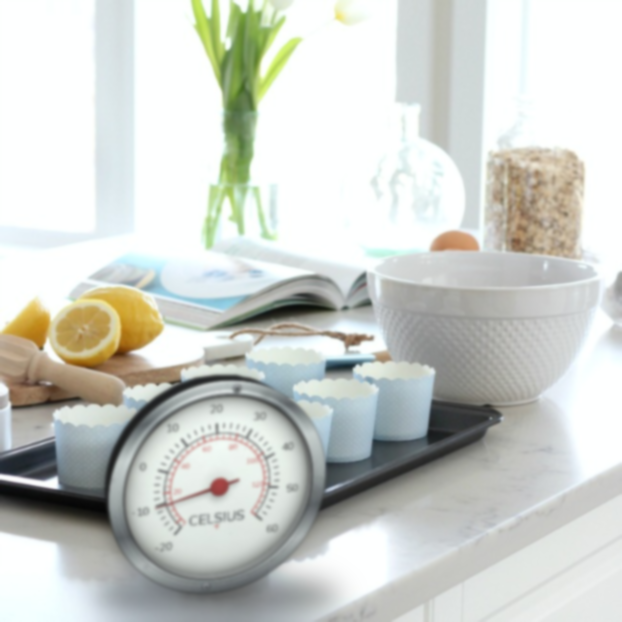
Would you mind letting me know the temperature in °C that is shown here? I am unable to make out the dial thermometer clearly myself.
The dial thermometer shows -10 °C
